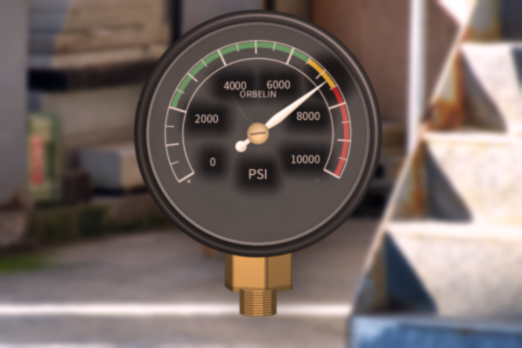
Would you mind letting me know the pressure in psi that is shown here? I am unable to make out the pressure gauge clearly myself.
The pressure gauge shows 7250 psi
